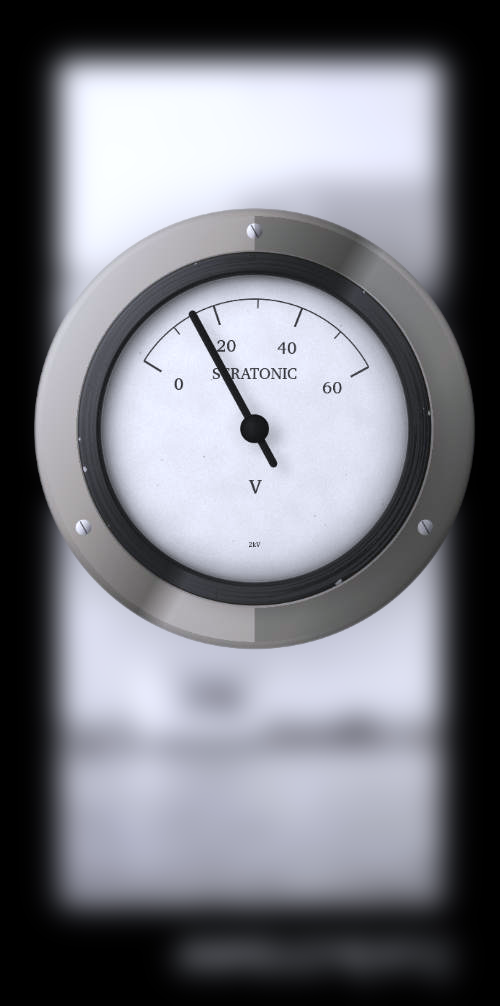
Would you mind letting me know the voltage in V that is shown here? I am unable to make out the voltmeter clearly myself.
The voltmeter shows 15 V
